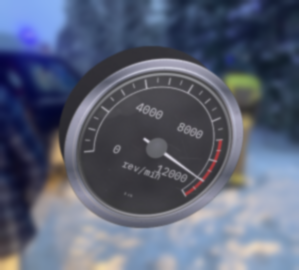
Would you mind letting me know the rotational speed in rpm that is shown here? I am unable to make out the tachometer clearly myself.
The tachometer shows 11000 rpm
